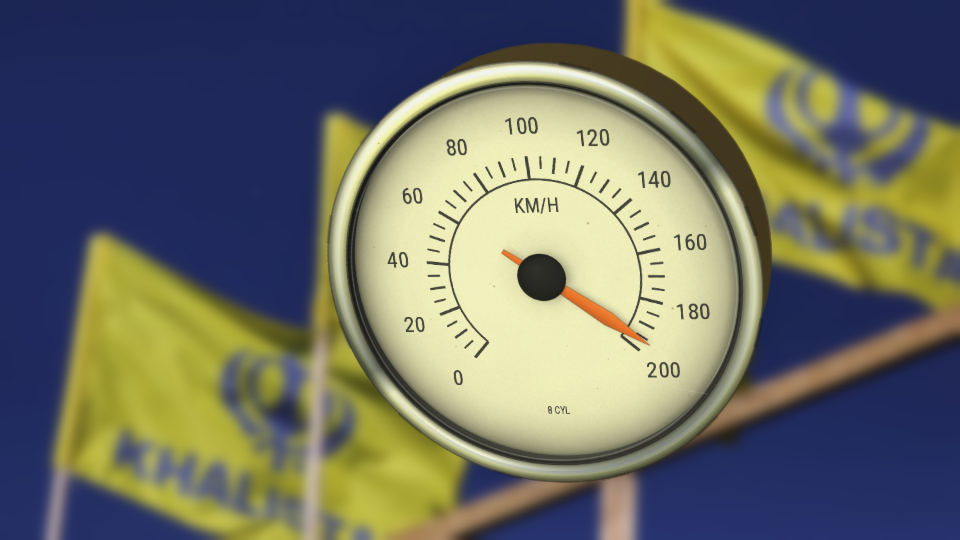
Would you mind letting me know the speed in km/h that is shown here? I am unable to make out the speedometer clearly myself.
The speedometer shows 195 km/h
